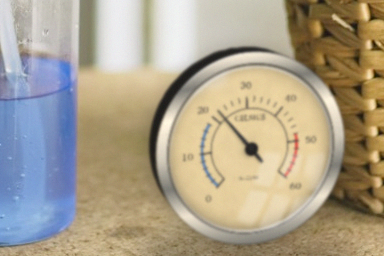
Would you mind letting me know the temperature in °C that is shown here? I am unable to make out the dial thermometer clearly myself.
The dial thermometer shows 22 °C
